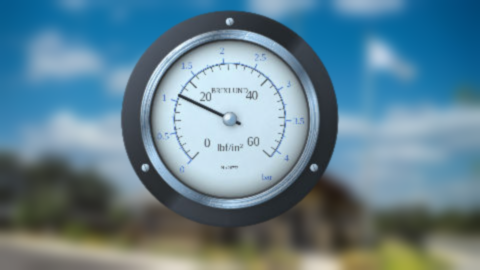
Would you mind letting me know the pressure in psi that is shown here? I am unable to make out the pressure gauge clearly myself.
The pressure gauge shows 16 psi
